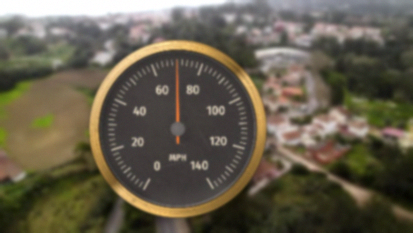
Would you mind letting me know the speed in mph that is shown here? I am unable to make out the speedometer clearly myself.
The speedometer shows 70 mph
